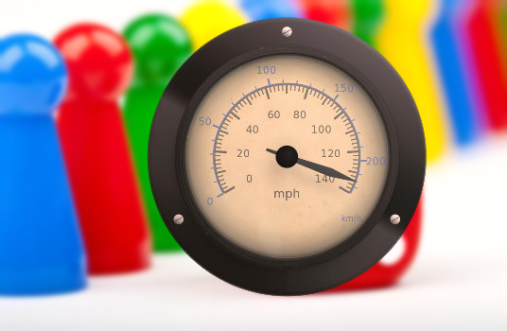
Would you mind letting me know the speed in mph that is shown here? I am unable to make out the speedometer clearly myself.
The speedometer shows 134 mph
